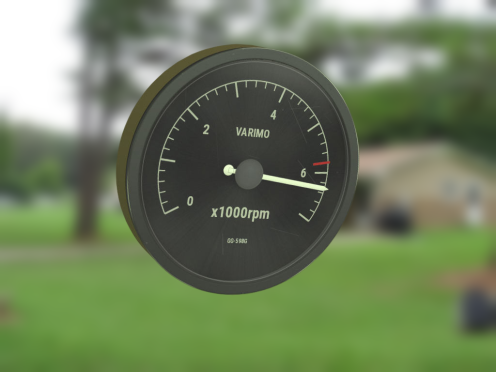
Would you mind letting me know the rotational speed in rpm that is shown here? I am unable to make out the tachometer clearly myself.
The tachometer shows 6300 rpm
